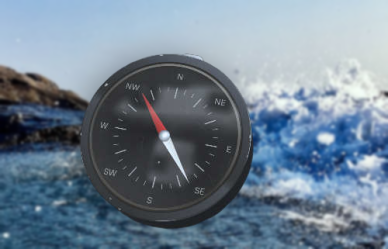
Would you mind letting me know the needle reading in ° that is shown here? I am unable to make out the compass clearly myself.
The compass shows 320 °
